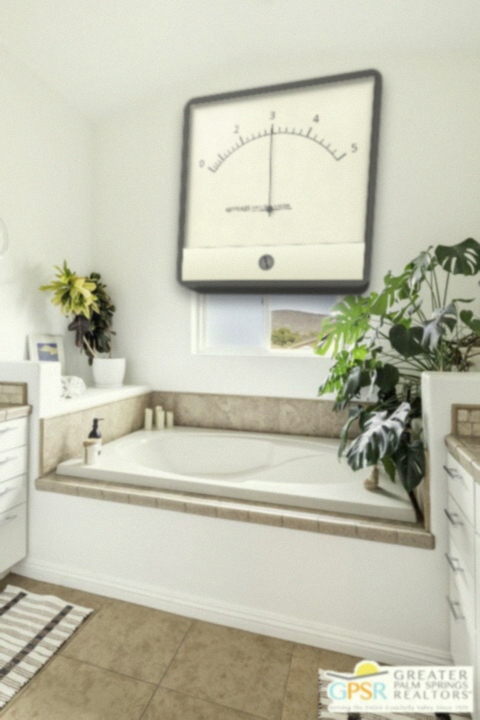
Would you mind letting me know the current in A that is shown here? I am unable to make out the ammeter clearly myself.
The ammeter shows 3 A
